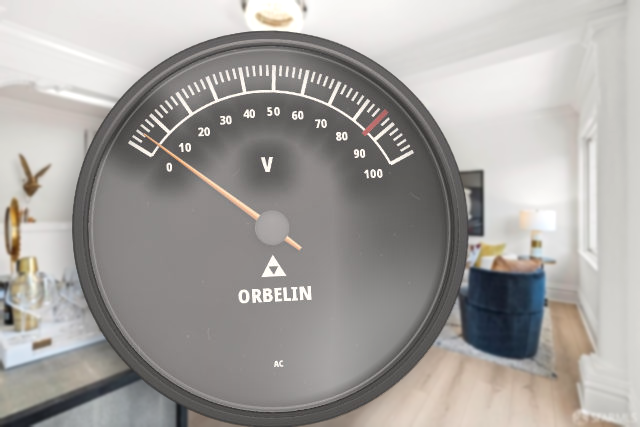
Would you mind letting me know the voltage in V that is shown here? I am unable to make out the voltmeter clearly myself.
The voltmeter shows 4 V
